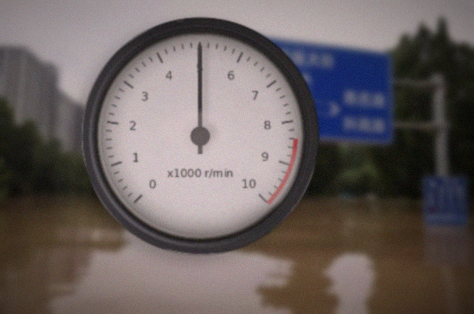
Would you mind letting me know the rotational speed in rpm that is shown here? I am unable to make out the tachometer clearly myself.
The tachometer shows 5000 rpm
